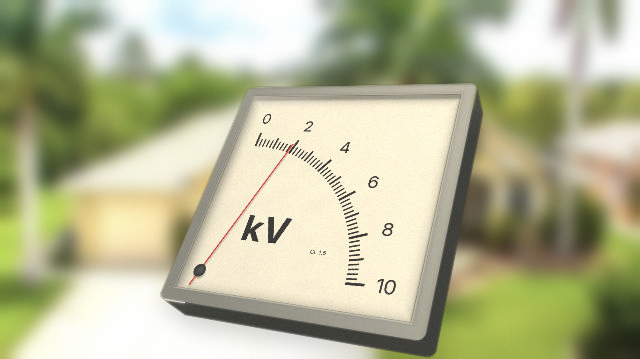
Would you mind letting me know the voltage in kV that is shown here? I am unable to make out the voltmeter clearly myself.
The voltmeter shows 2 kV
